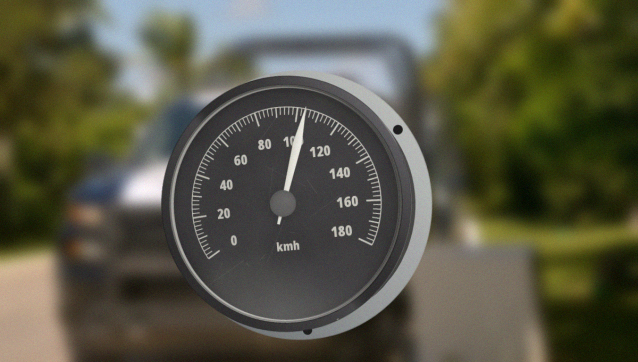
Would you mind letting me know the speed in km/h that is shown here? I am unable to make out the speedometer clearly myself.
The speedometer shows 104 km/h
